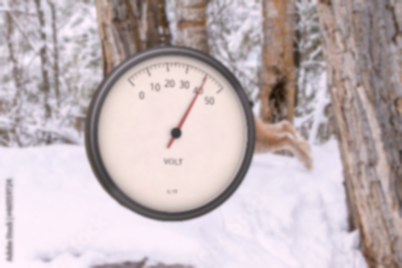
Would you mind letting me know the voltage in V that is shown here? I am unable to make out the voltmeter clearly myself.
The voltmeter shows 40 V
